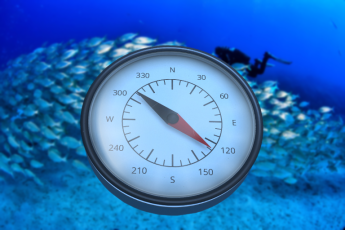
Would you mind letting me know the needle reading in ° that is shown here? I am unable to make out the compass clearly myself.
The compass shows 130 °
